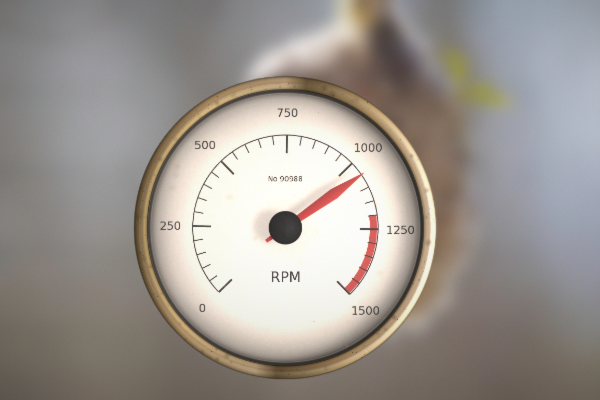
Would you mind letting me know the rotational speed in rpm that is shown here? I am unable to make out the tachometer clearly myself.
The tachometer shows 1050 rpm
